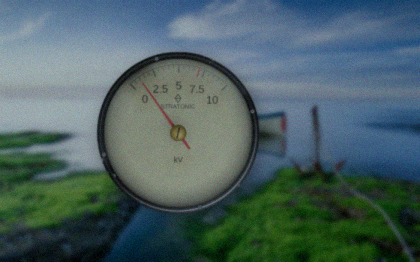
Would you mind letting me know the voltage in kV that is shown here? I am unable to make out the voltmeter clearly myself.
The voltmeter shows 1 kV
